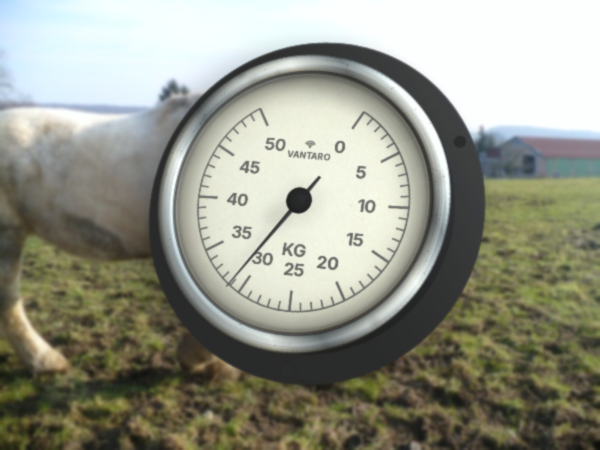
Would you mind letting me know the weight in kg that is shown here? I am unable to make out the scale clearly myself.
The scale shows 31 kg
